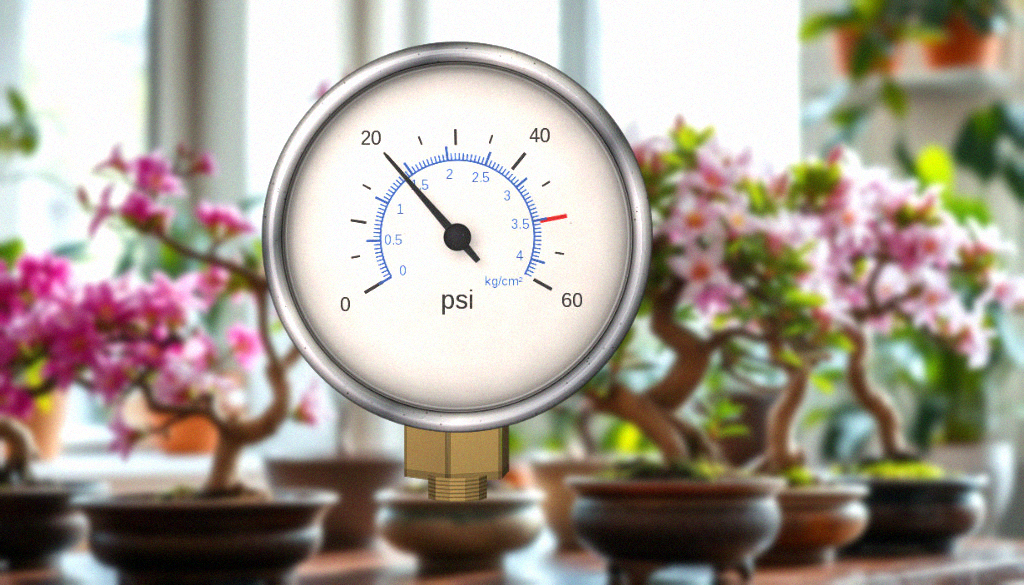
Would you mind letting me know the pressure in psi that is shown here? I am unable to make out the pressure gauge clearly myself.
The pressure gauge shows 20 psi
